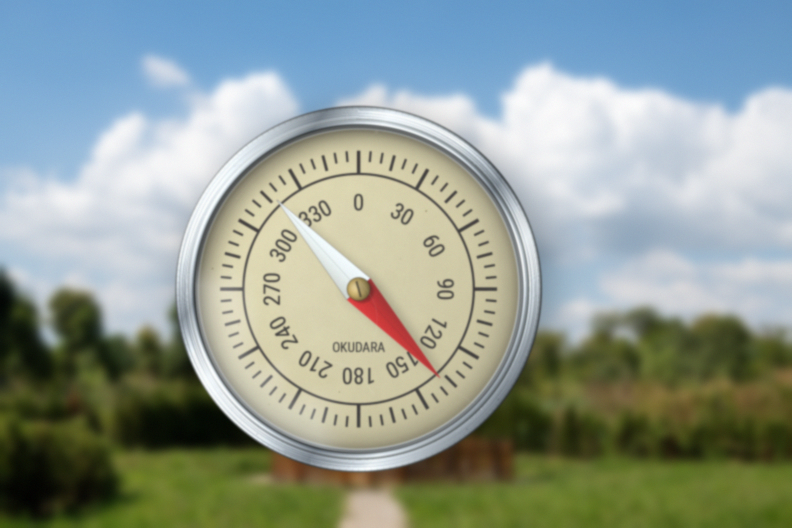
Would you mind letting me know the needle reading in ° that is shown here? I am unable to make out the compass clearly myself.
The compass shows 137.5 °
